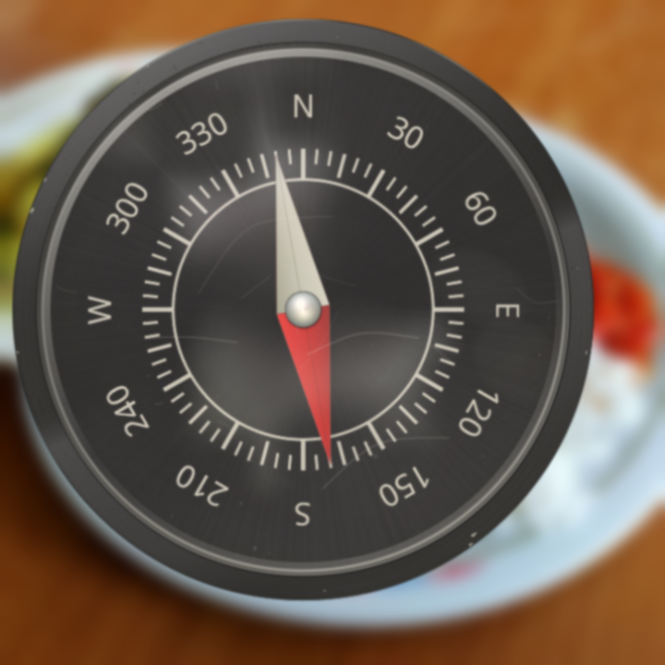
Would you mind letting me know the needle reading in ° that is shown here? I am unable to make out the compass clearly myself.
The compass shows 170 °
